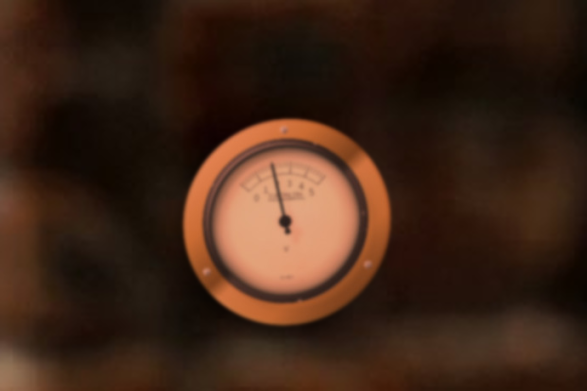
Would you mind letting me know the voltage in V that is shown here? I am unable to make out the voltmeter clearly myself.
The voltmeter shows 2 V
